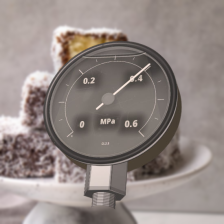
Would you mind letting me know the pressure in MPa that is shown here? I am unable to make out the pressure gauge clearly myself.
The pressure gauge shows 0.4 MPa
